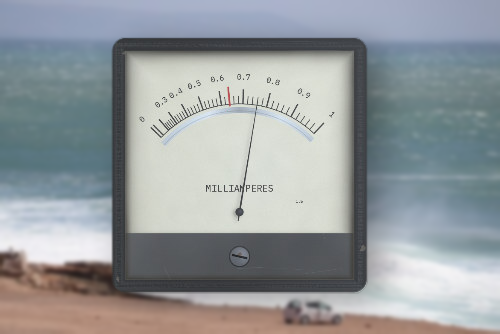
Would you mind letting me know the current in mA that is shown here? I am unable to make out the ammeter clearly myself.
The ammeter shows 0.76 mA
